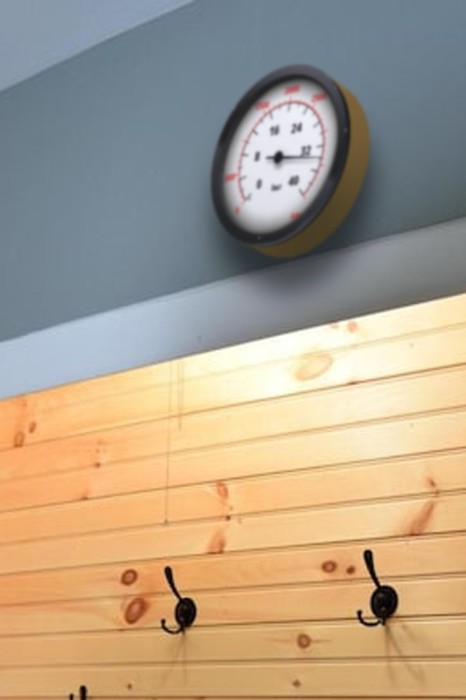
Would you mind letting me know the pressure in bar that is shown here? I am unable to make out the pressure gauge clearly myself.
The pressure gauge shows 34 bar
